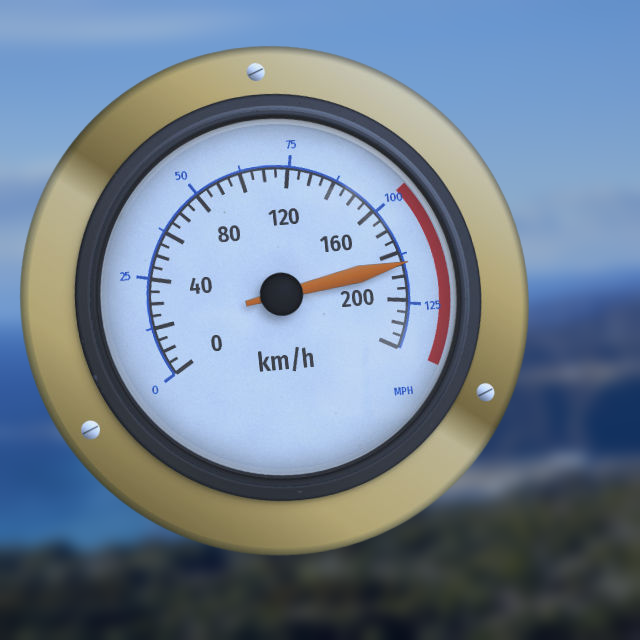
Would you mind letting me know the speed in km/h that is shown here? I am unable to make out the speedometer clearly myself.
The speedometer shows 185 km/h
